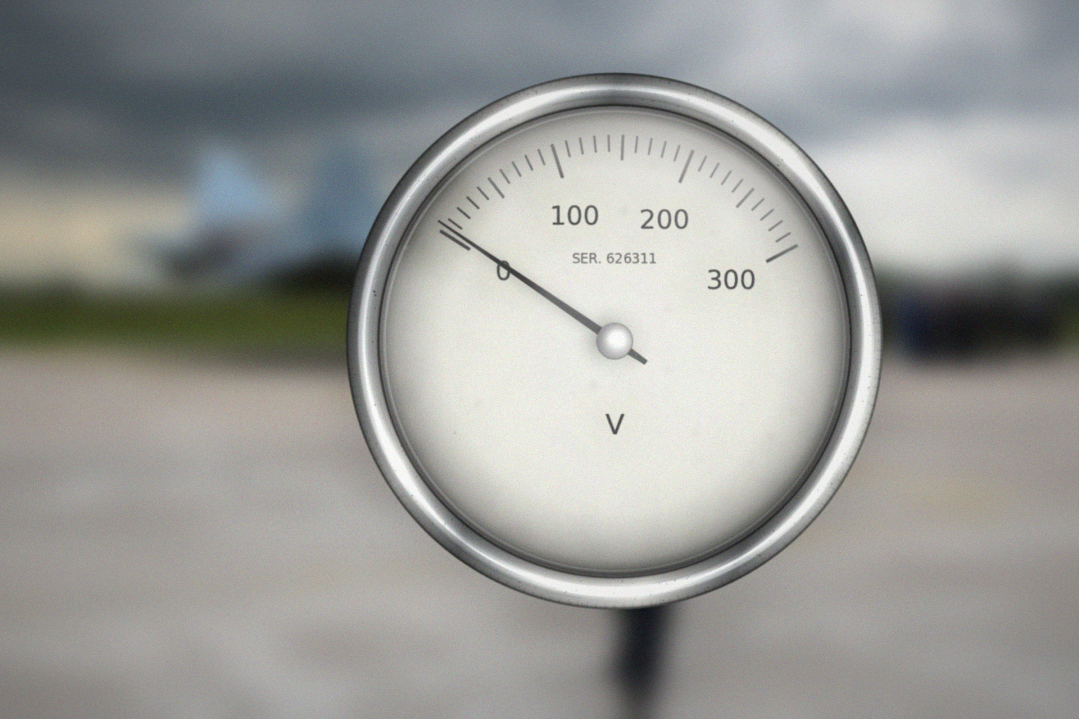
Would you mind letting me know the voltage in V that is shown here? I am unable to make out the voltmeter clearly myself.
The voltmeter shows 5 V
